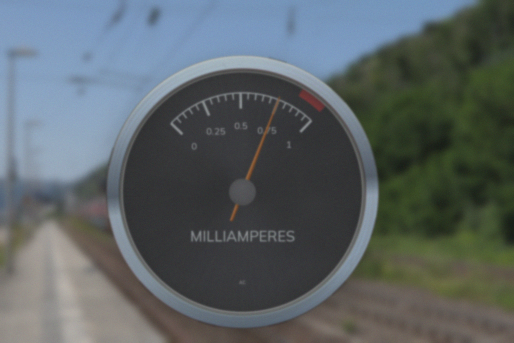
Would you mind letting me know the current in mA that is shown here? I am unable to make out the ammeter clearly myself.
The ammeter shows 0.75 mA
